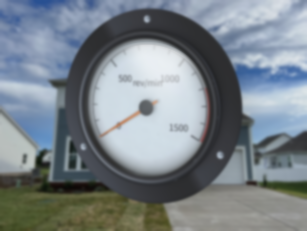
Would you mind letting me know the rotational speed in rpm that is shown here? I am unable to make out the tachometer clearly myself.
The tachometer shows 0 rpm
